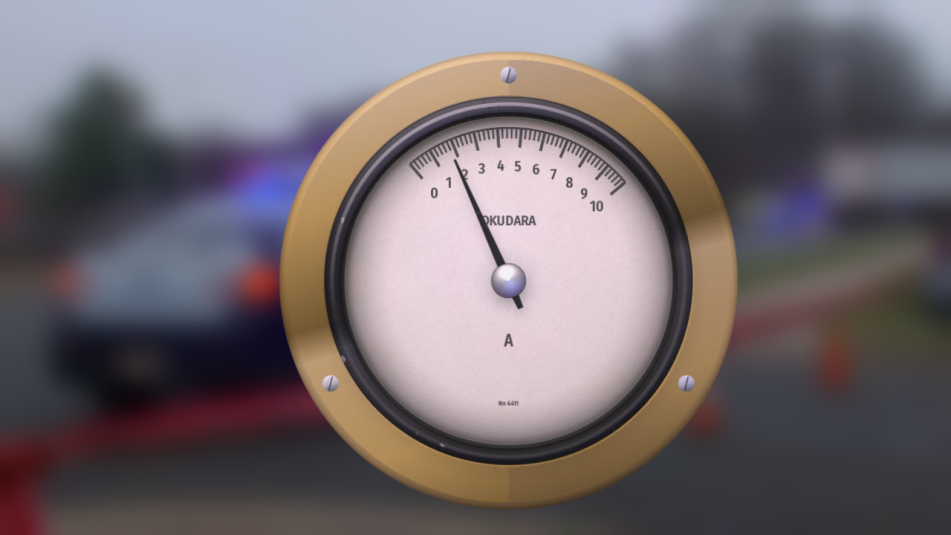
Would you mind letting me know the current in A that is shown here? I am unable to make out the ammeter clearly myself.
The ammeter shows 1.8 A
